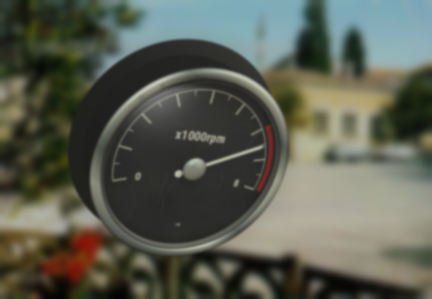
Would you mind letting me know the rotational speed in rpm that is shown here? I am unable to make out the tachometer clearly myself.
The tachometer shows 6500 rpm
